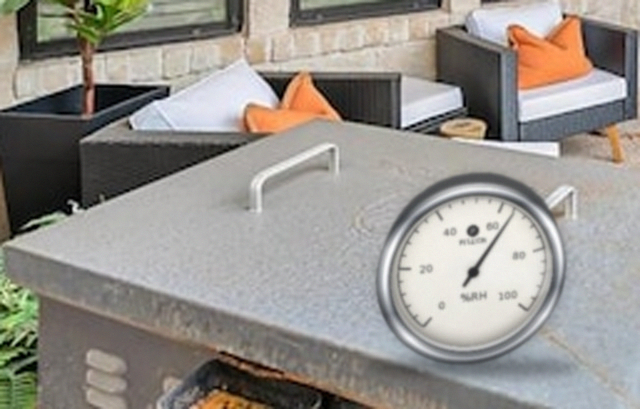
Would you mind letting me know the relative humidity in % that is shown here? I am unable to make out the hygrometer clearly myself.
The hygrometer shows 64 %
